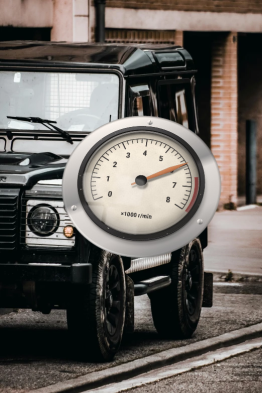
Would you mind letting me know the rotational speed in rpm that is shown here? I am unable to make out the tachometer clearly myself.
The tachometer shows 6000 rpm
